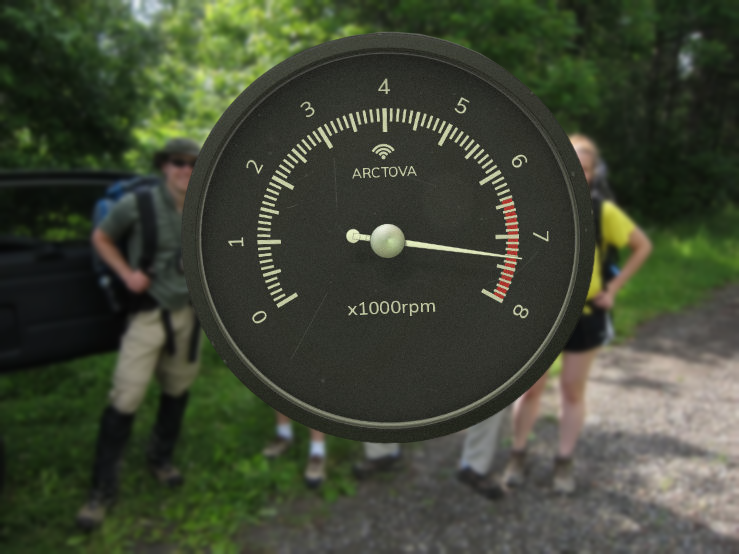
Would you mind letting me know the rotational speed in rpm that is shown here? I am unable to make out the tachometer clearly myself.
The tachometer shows 7300 rpm
